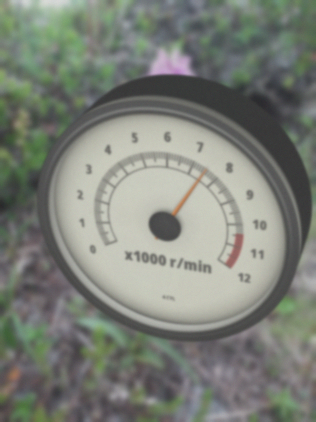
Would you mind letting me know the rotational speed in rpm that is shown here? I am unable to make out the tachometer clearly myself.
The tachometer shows 7500 rpm
